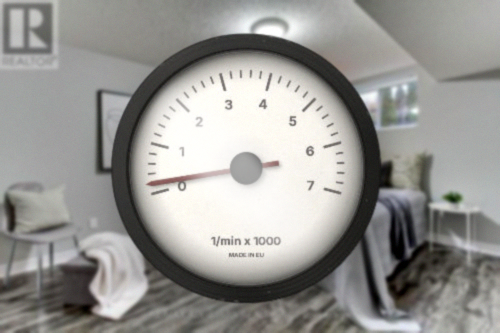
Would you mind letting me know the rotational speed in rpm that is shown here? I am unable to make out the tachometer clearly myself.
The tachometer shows 200 rpm
